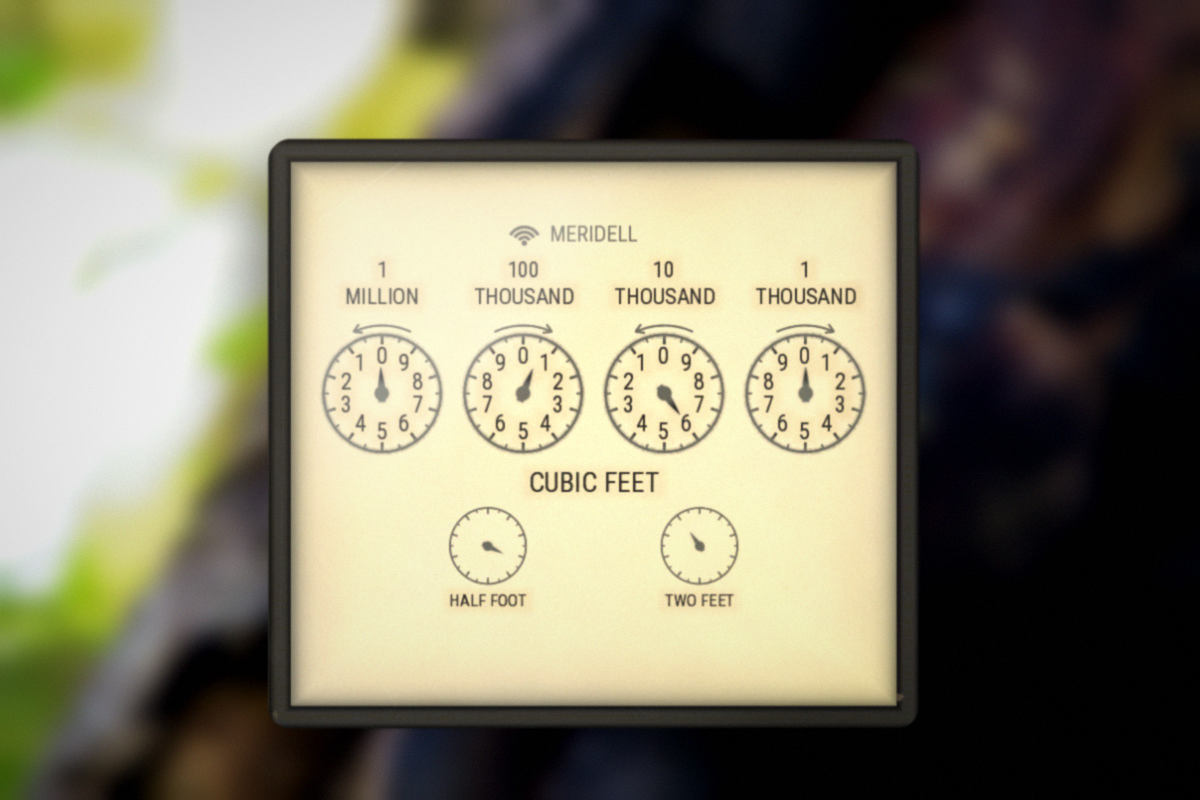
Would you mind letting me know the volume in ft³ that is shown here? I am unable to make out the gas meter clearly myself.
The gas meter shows 6000 ft³
